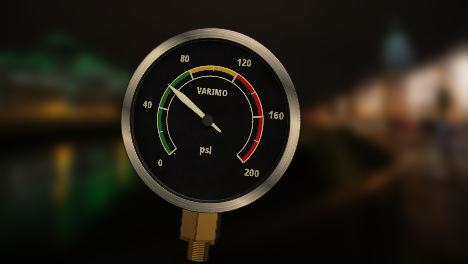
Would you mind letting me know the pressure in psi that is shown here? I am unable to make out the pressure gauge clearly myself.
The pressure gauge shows 60 psi
